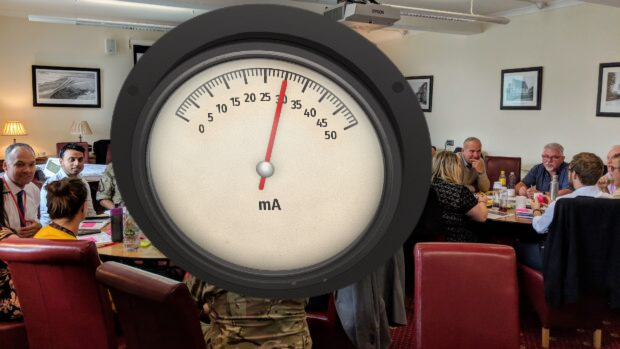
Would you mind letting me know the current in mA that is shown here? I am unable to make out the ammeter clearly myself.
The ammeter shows 30 mA
